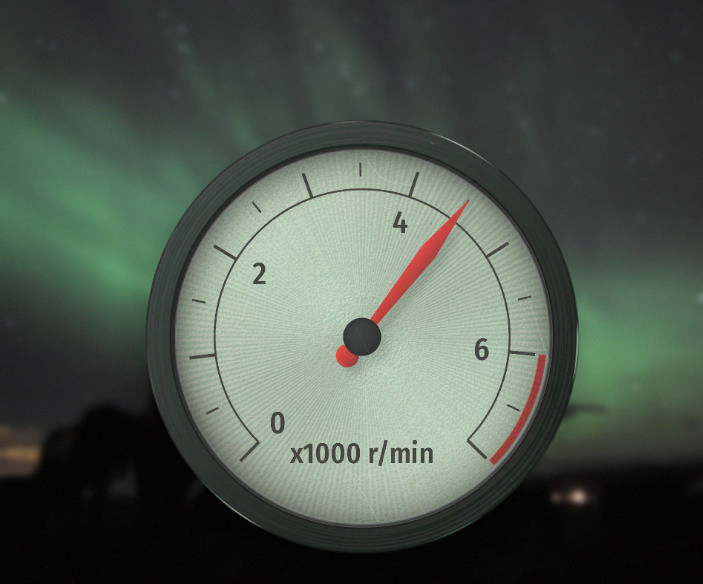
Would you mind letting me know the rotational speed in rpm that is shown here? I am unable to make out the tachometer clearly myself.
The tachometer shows 4500 rpm
